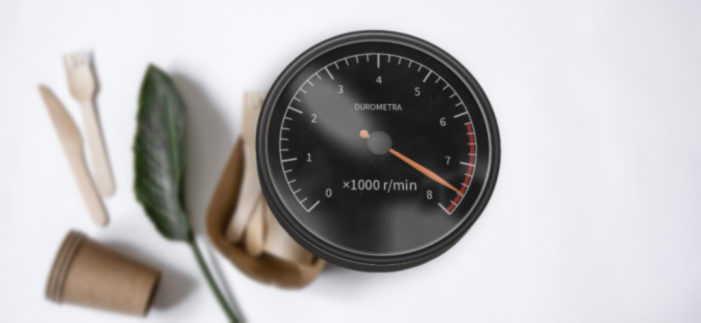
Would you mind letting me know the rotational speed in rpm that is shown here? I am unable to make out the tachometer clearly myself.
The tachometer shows 7600 rpm
